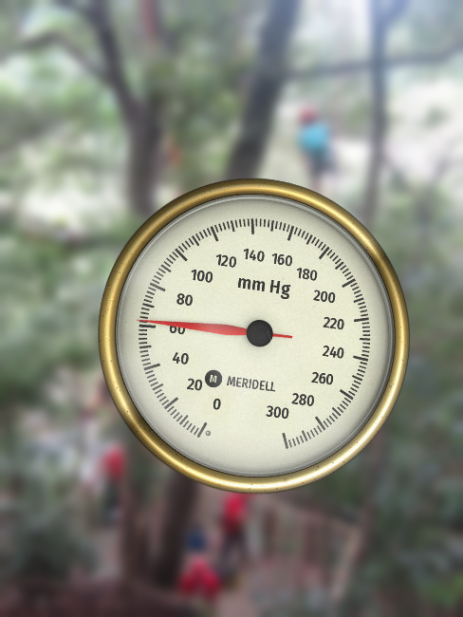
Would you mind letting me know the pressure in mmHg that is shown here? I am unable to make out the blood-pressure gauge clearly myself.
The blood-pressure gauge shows 62 mmHg
